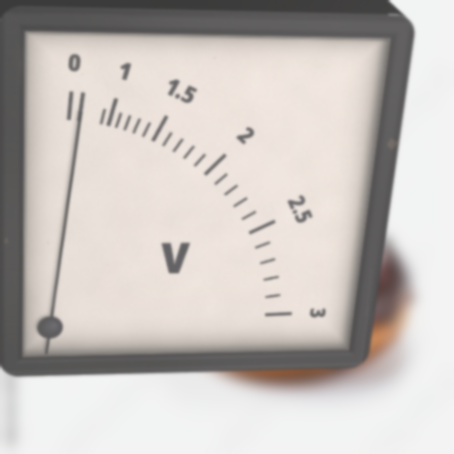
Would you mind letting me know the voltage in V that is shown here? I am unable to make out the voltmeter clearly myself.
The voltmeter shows 0.5 V
